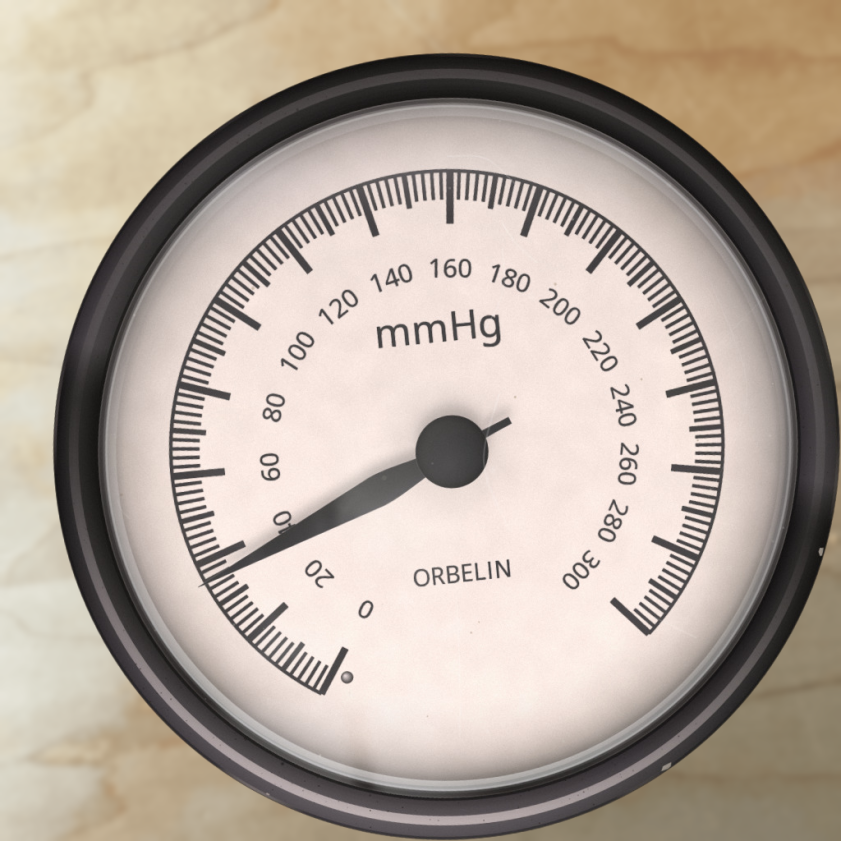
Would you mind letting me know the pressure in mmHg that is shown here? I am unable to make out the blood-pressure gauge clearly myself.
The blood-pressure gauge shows 36 mmHg
